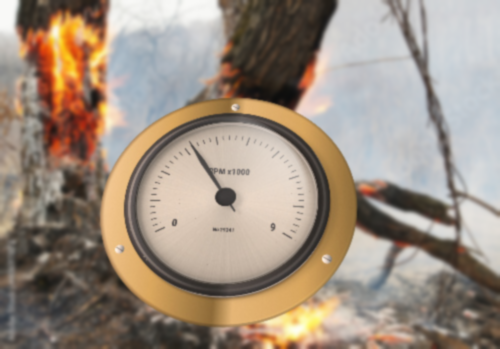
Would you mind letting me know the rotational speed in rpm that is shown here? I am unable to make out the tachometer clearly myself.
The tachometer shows 3200 rpm
